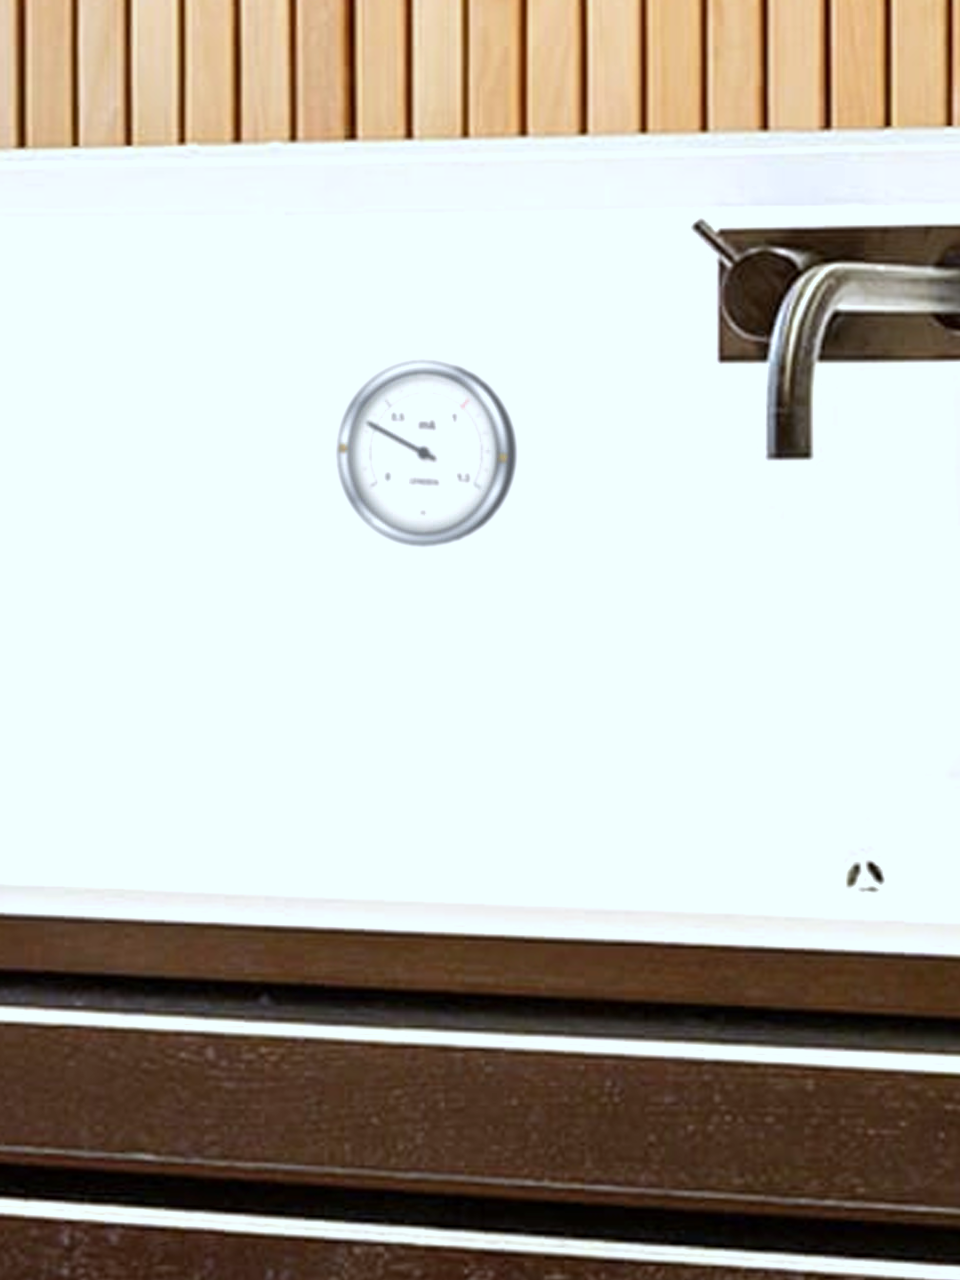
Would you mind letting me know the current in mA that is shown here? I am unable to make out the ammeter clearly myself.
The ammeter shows 0.35 mA
